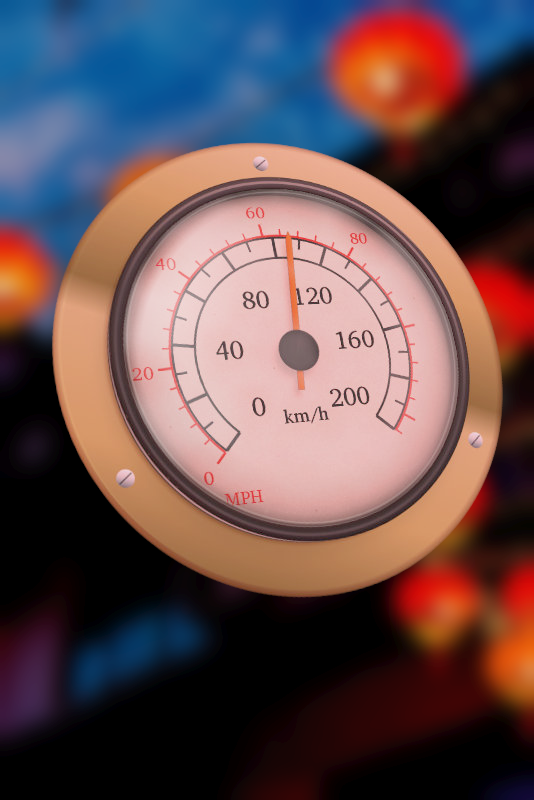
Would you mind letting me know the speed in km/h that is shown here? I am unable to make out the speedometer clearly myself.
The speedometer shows 105 km/h
